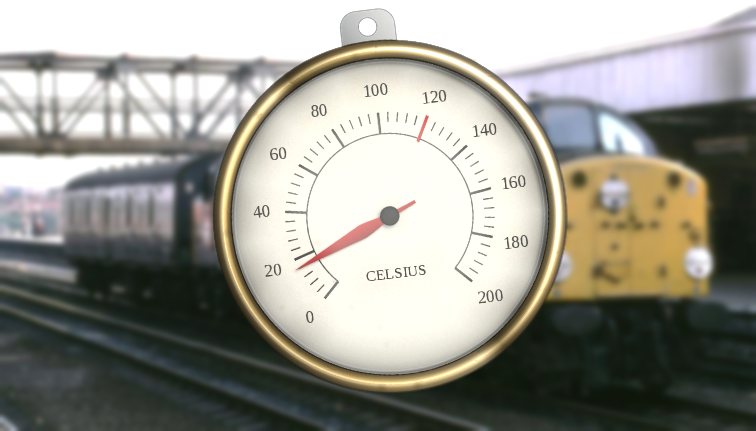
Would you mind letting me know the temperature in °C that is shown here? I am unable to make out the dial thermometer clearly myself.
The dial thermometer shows 16 °C
